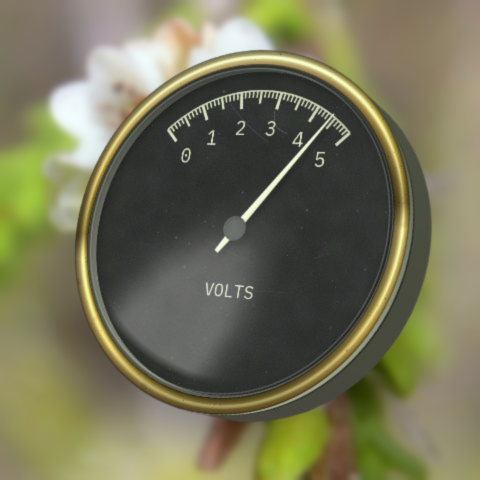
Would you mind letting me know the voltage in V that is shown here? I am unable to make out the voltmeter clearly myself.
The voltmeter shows 4.5 V
